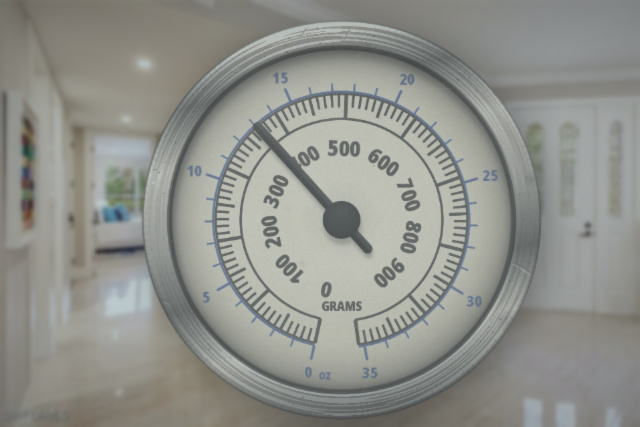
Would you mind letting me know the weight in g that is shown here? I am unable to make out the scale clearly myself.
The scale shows 370 g
